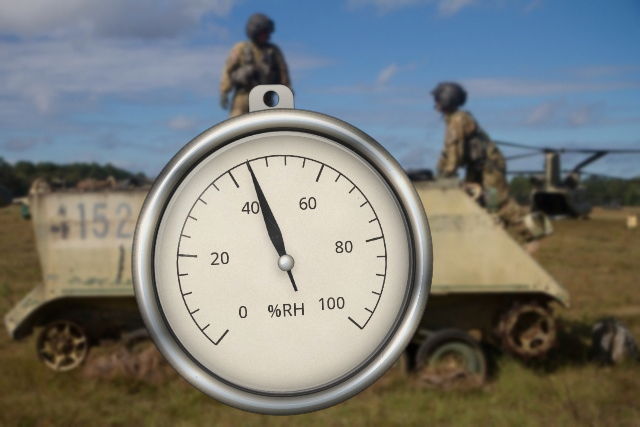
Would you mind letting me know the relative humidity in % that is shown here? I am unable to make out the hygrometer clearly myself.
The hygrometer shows 44 %
